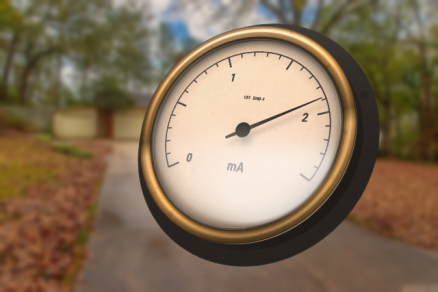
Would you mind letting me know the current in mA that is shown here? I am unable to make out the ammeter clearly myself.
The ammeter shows 1.9 mA
